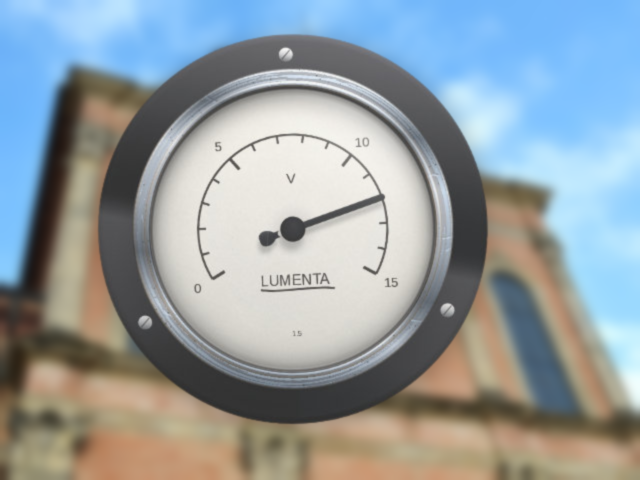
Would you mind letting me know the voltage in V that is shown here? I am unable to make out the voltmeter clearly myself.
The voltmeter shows 12 V
